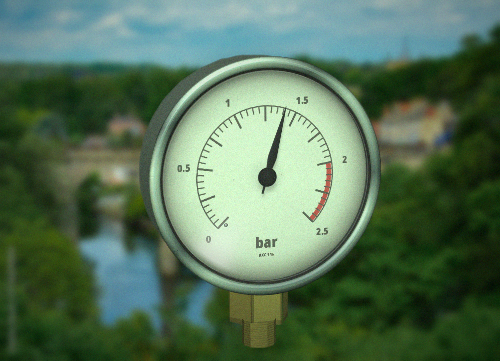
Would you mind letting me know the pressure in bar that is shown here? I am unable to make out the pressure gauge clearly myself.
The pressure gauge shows 1.4 bar
